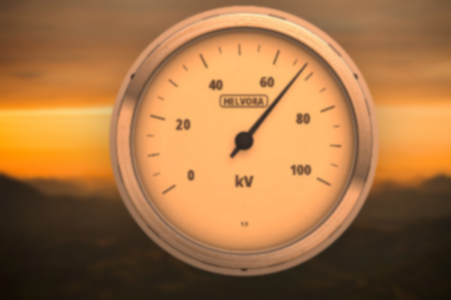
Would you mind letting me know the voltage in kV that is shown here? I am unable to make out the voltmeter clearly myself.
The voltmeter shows 67.5 kV
